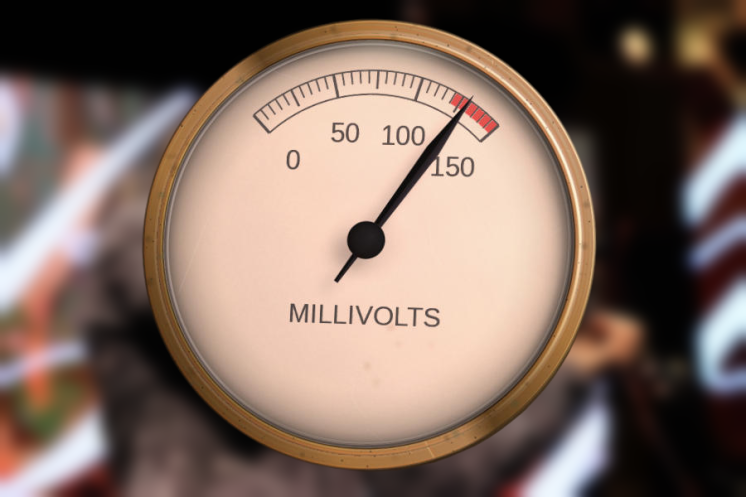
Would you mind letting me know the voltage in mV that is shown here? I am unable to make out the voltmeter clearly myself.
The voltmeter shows 130 mV
